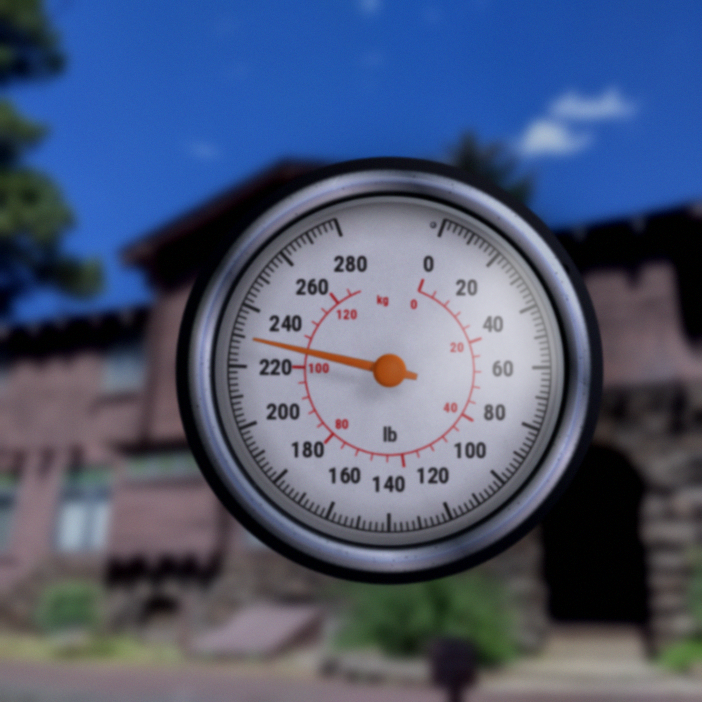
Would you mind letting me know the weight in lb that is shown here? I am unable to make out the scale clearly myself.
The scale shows 230 lb
